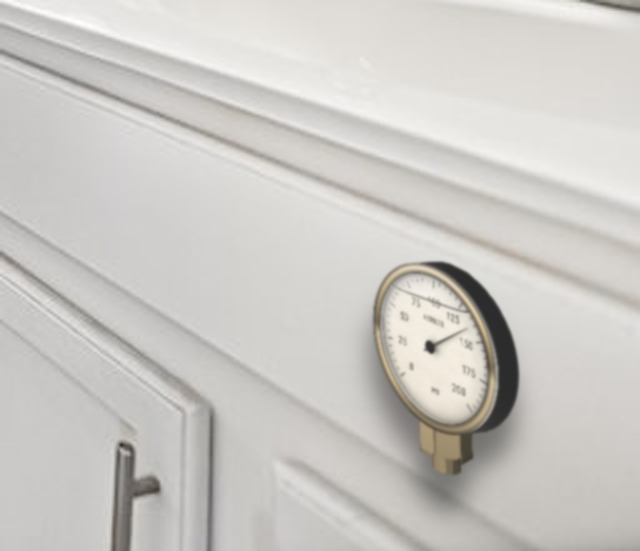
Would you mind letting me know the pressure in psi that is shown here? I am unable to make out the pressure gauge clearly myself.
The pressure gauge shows 140 psi
